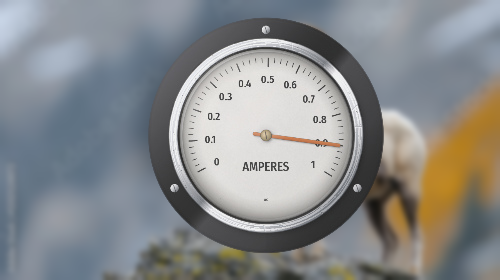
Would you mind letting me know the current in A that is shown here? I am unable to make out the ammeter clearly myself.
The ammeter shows 0.9 A
